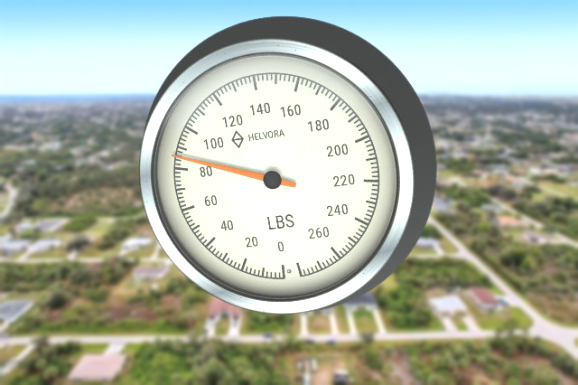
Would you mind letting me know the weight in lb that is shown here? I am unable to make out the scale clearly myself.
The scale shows 86 lb
